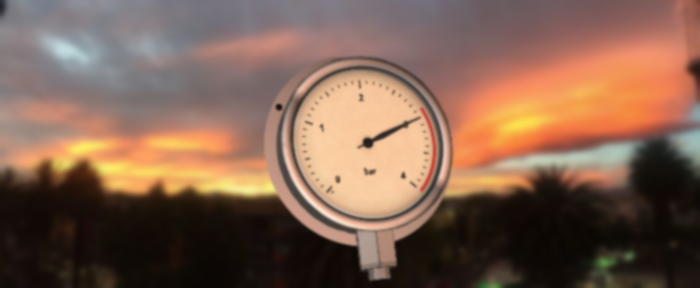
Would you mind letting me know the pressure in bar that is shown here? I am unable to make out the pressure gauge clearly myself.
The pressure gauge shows 3 bar
